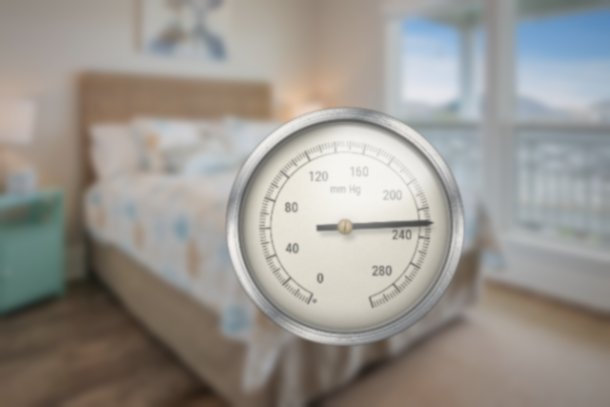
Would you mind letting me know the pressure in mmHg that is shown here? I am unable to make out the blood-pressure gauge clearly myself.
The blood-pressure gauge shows 230 mmHg
